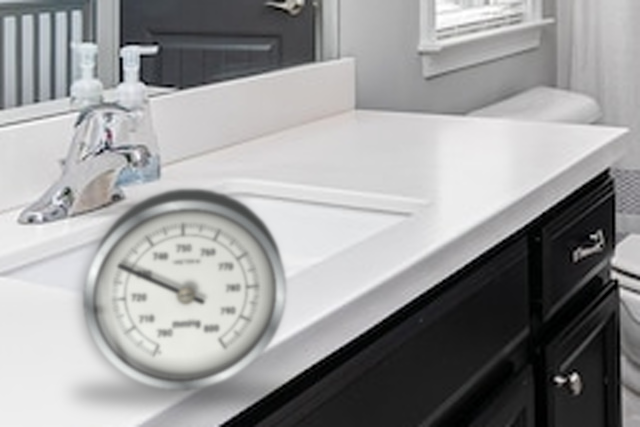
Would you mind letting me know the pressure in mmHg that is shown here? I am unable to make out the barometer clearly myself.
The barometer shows 730 mmHg
